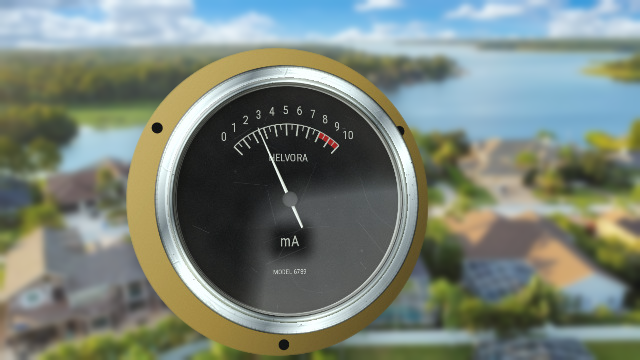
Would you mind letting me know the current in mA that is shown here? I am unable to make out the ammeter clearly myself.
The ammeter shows 2.5 mA
